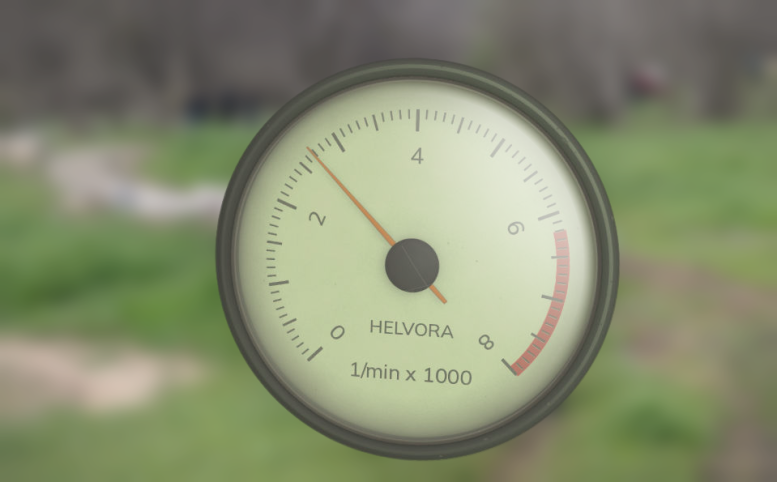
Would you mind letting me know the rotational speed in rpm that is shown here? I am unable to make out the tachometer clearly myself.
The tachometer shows 2700 rpm
